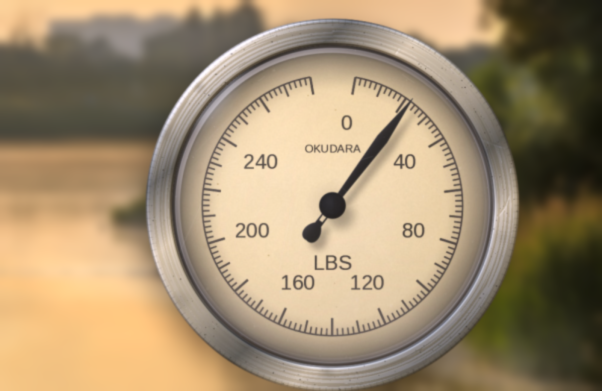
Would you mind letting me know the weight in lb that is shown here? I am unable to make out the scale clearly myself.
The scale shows 22 lb
